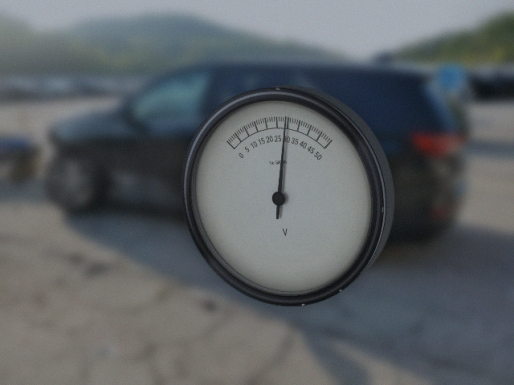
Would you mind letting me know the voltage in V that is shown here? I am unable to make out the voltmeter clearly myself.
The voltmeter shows 30 V
